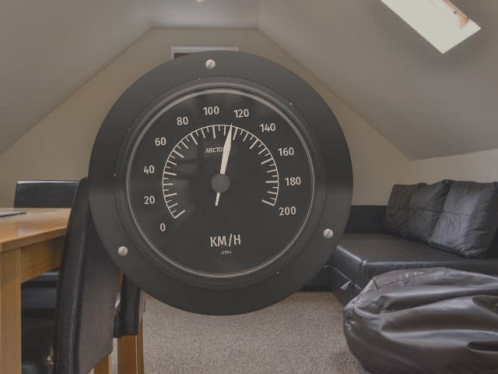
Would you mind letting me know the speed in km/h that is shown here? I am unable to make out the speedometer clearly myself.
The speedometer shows 115 km/h
